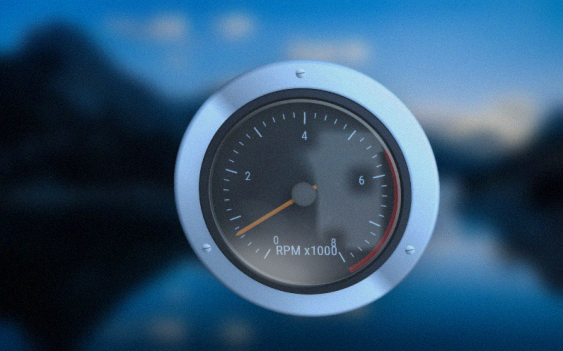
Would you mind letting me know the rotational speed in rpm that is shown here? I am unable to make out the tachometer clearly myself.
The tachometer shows 700 rpm
